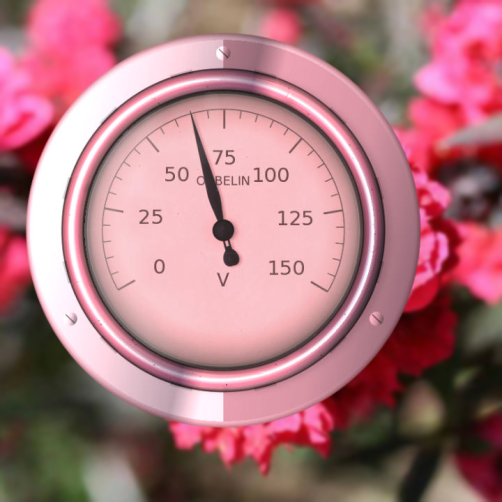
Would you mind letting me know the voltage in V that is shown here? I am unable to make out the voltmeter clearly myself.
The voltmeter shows 65 V
